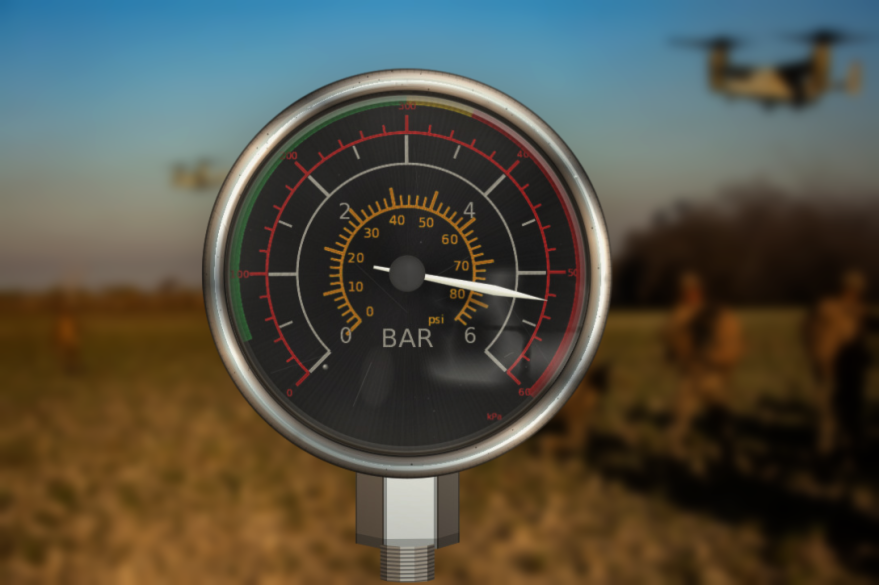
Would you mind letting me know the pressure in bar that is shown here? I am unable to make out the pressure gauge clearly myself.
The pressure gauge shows 5.25 bar
